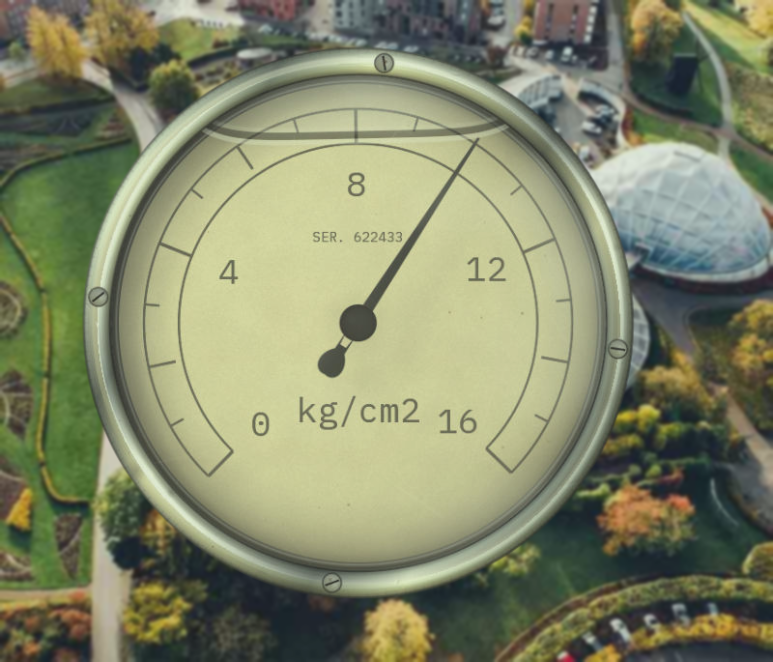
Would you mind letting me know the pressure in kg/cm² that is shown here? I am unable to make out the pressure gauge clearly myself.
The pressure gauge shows 10 kg/cm²
